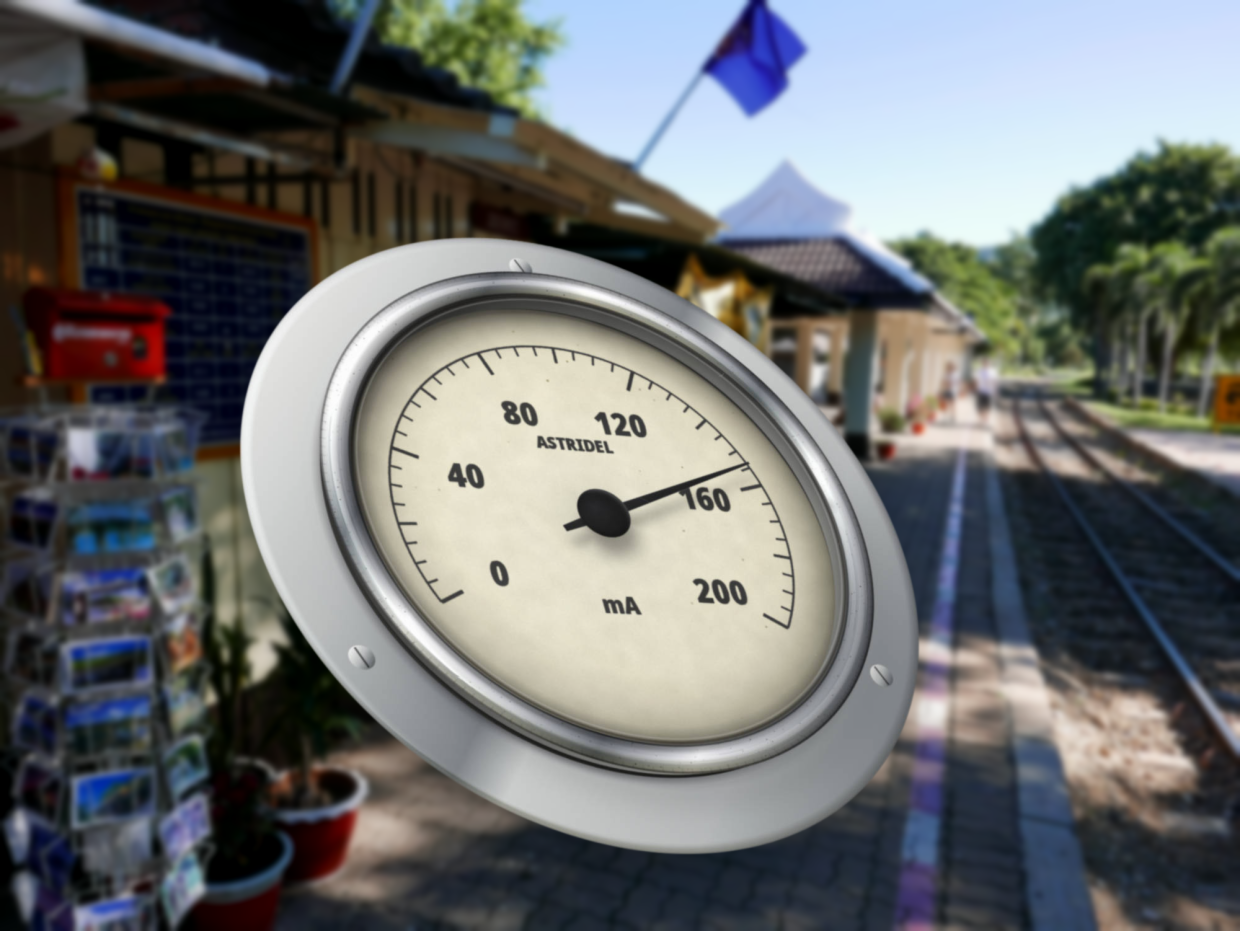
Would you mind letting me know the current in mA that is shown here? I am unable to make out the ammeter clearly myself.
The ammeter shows 155 mA
